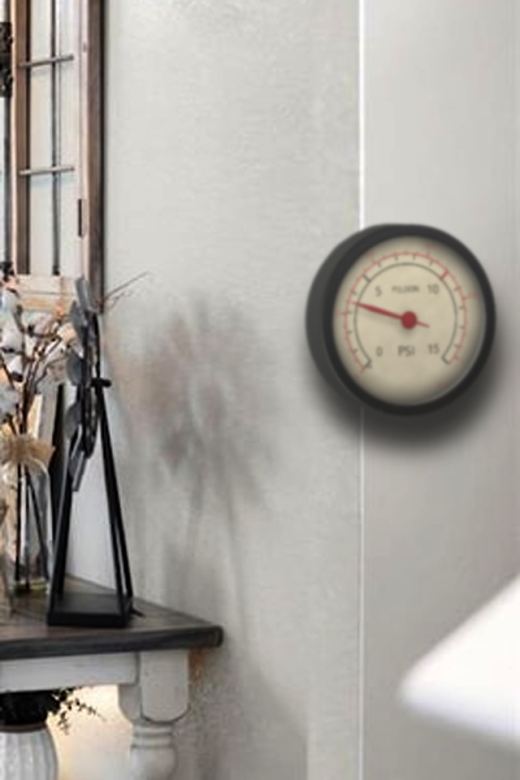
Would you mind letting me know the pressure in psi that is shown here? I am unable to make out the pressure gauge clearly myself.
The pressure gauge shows 3.5 psi
